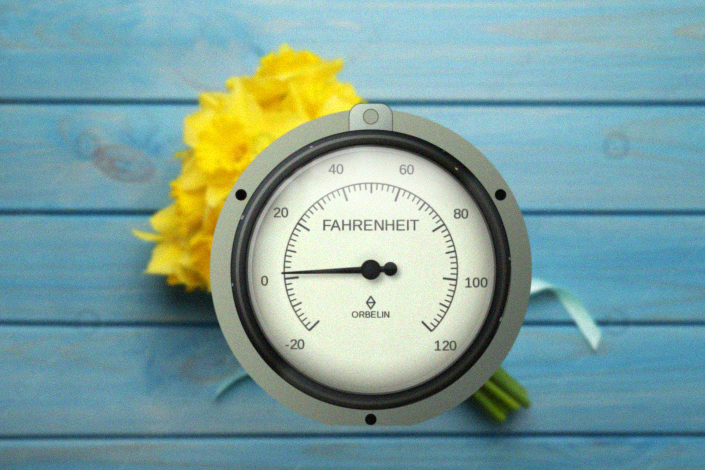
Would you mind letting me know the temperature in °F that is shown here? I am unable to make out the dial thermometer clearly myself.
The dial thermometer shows 2 °F
